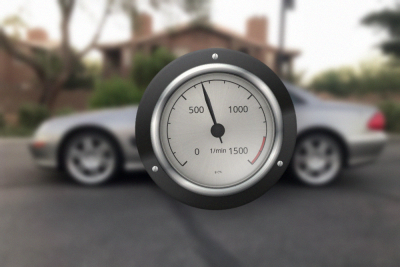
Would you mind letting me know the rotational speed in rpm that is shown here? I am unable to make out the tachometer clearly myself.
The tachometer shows 650 rpm
